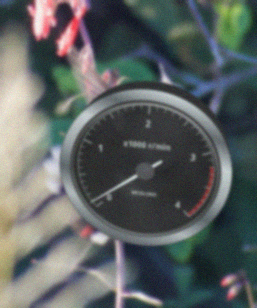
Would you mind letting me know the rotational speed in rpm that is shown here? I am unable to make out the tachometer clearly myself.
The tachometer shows 100 rpm
